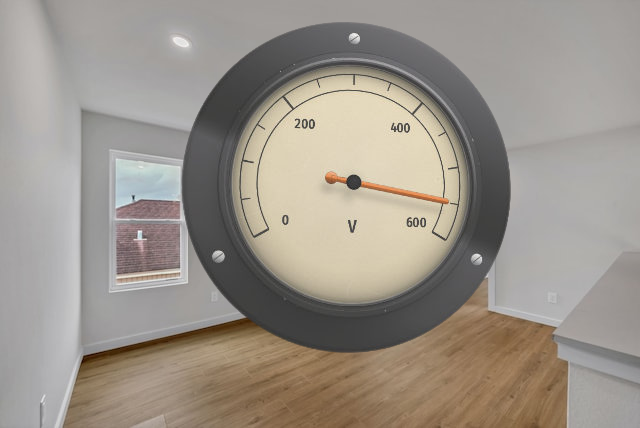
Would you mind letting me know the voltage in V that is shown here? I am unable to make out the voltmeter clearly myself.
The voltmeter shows 550 V
